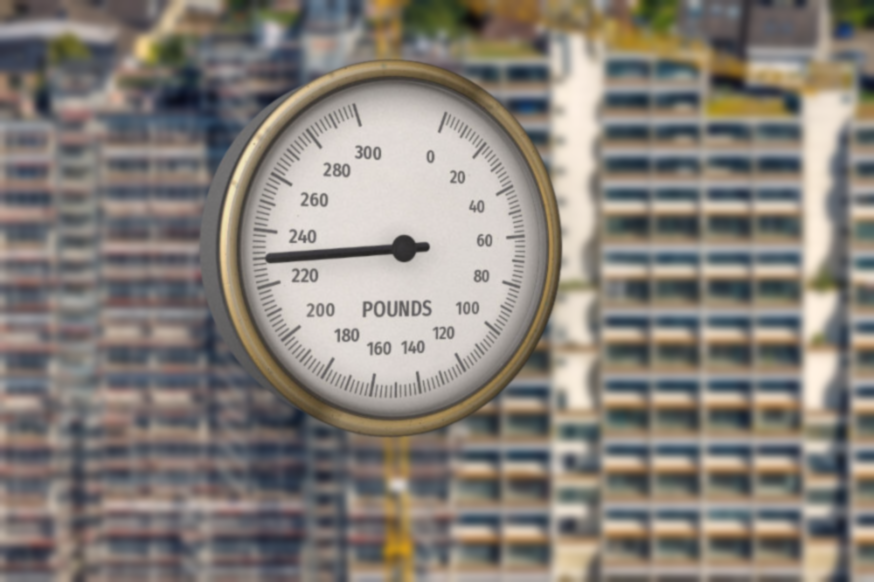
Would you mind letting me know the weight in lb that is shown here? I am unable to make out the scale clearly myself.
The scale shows 230 lb
